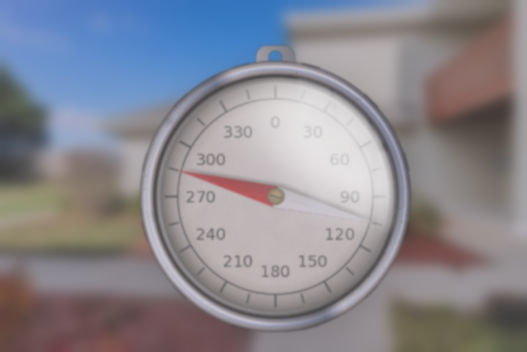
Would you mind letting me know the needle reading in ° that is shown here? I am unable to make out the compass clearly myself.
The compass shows 285 °
